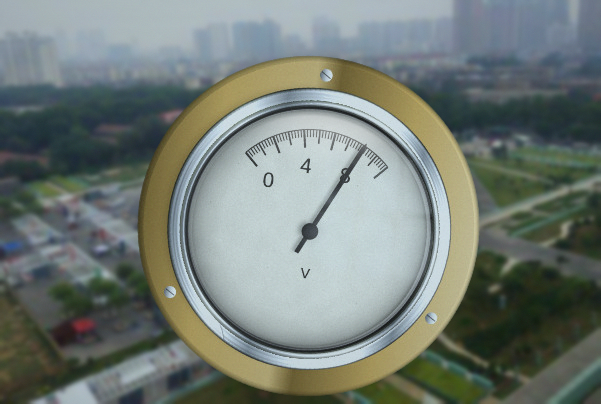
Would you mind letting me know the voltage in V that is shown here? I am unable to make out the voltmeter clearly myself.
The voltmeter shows 8 V
